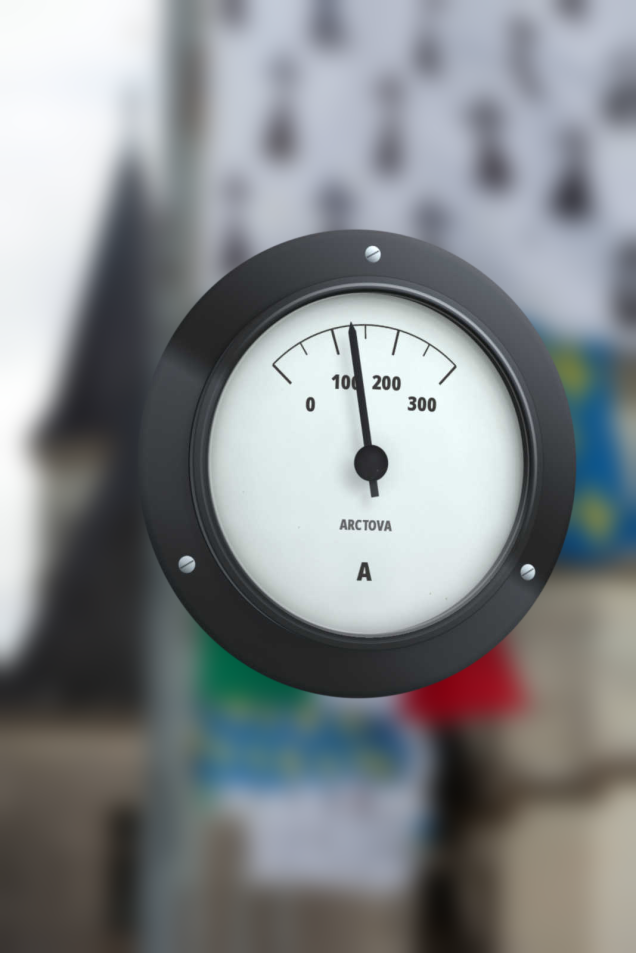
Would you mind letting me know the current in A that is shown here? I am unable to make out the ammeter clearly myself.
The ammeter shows 125 A
